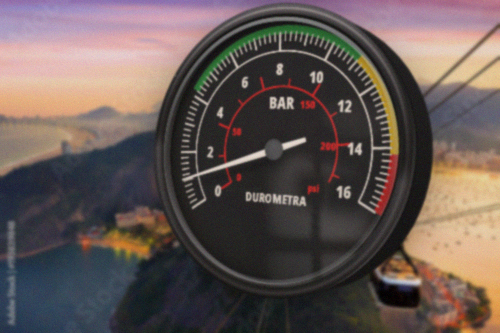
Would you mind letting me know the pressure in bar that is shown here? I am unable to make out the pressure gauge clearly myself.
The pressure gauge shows 1 bar
